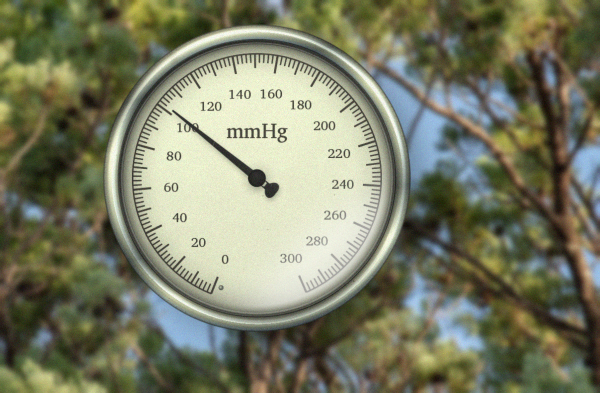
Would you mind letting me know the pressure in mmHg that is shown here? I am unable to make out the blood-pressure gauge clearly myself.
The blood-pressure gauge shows 102 mmHg
